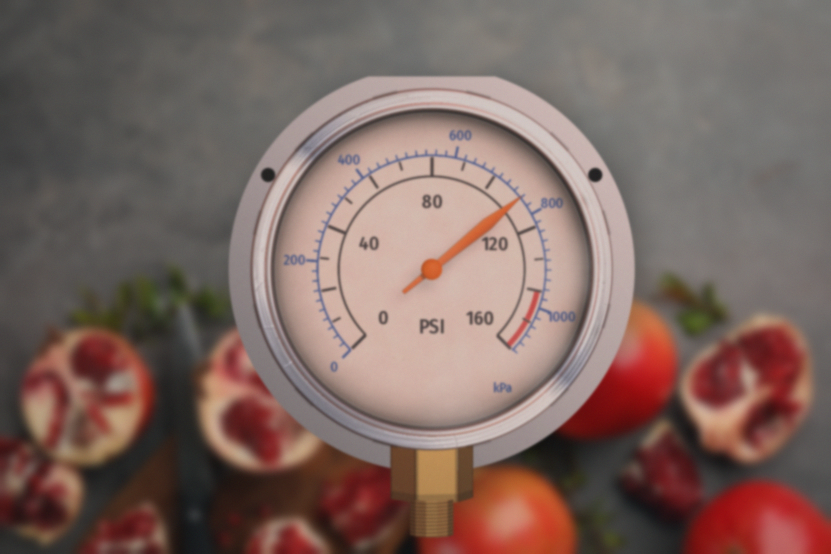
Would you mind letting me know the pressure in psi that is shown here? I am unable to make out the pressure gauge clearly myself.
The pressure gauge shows 110 psi
